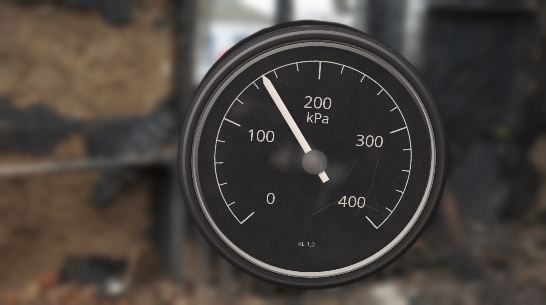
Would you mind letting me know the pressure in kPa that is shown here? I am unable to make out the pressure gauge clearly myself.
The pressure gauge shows 150 kPa
